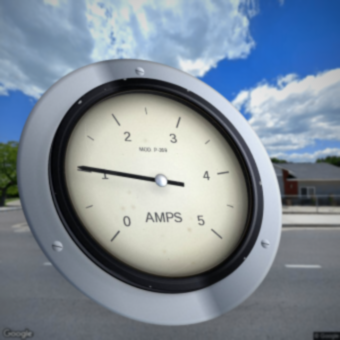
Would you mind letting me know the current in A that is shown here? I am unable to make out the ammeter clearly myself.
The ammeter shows 1 A
